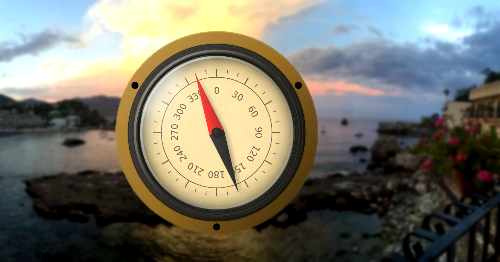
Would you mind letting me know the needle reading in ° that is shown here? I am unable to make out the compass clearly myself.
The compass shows 340 °
